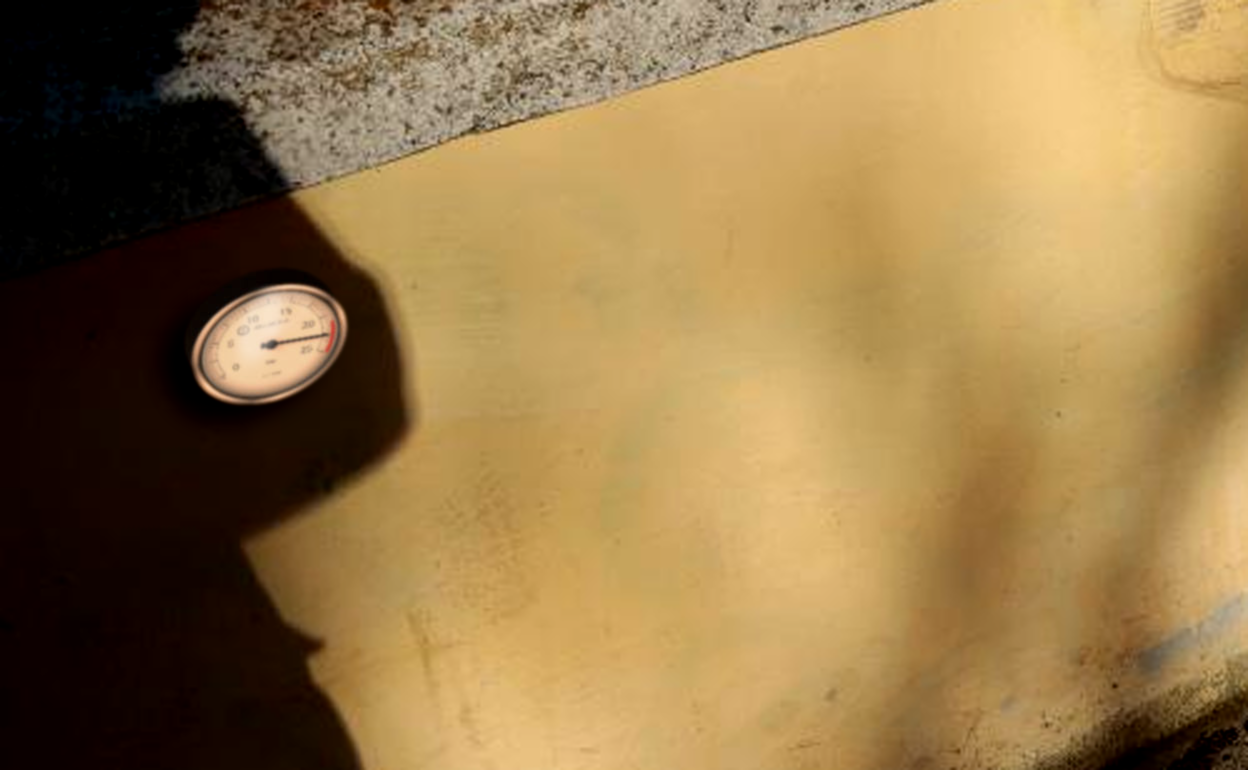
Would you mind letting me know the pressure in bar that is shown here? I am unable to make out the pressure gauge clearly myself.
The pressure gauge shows 22.5 bar
